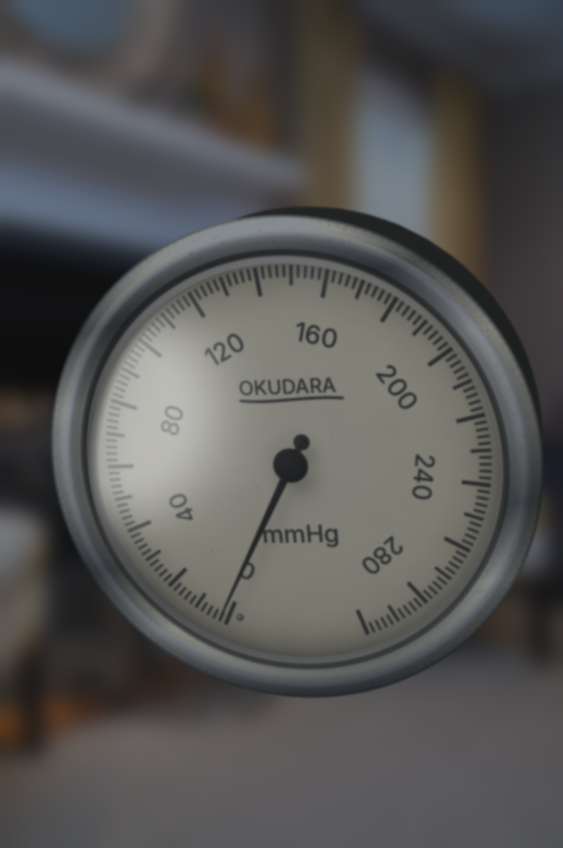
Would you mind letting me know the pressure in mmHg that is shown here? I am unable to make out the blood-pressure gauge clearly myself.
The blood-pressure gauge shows 2 mmHg
